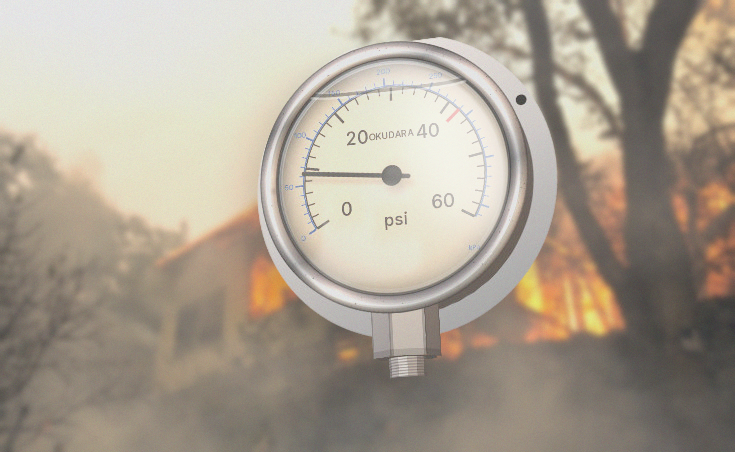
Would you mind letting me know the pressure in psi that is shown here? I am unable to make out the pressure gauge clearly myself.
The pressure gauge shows 9 psi
